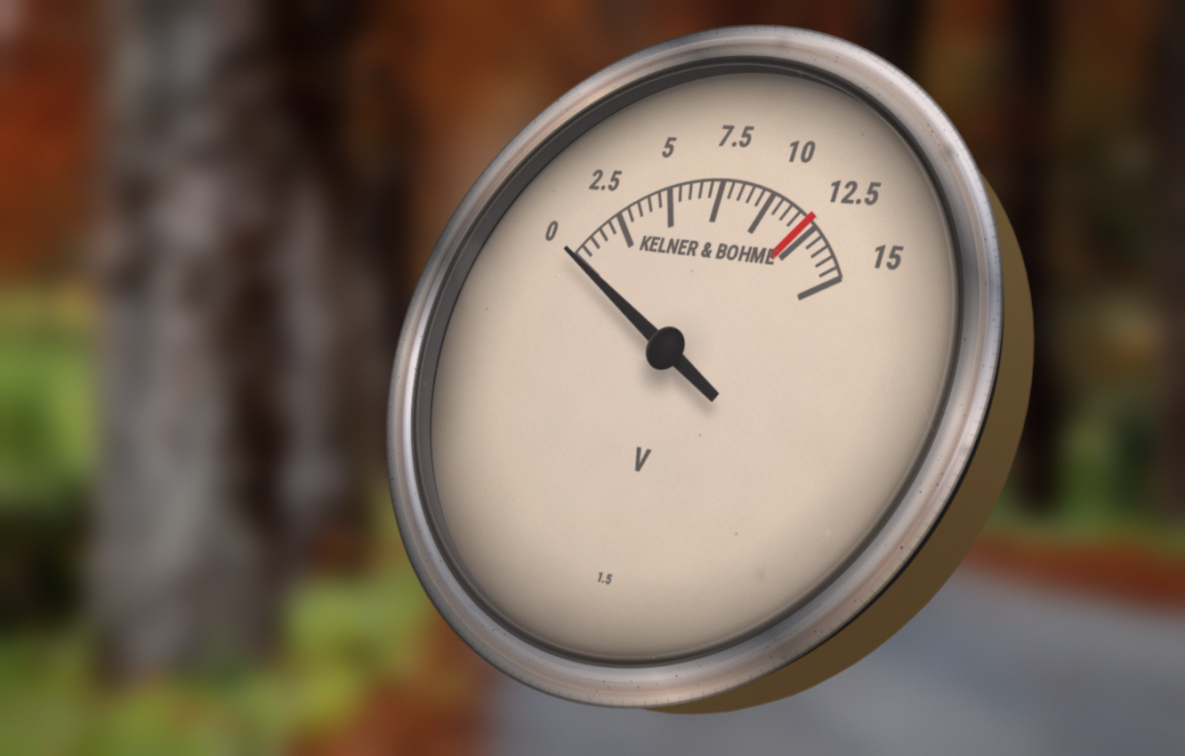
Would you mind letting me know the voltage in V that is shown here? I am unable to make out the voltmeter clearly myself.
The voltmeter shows 0 V
